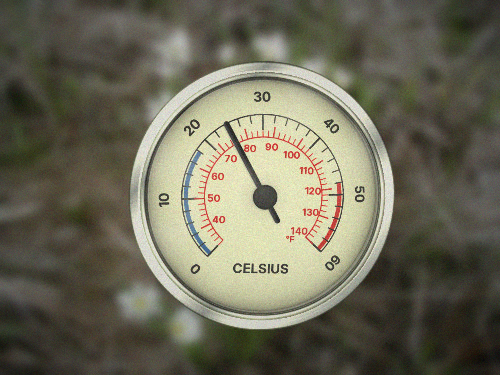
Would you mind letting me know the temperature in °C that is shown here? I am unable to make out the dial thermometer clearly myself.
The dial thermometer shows 24 °C
